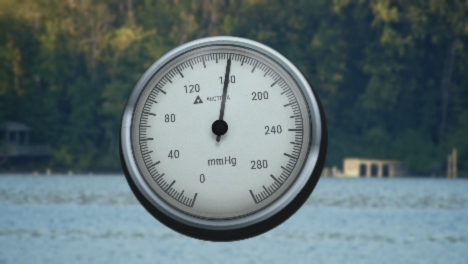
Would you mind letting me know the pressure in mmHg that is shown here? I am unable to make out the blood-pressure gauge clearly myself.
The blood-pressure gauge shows 160 mmHg
